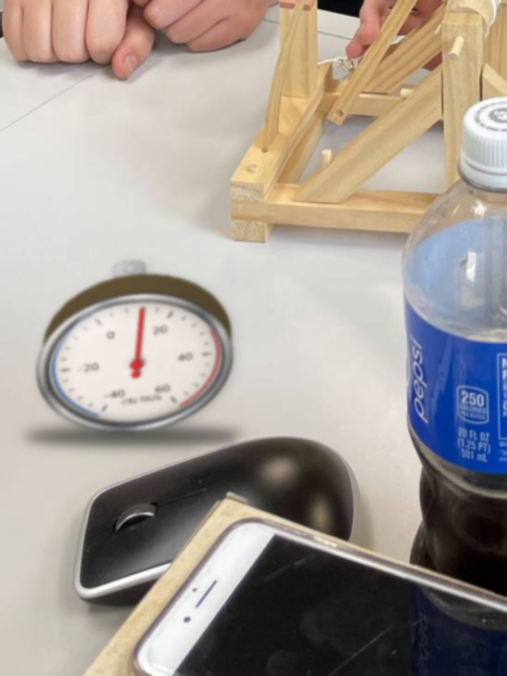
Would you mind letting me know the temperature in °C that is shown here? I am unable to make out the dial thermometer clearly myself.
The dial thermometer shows 12 °C
